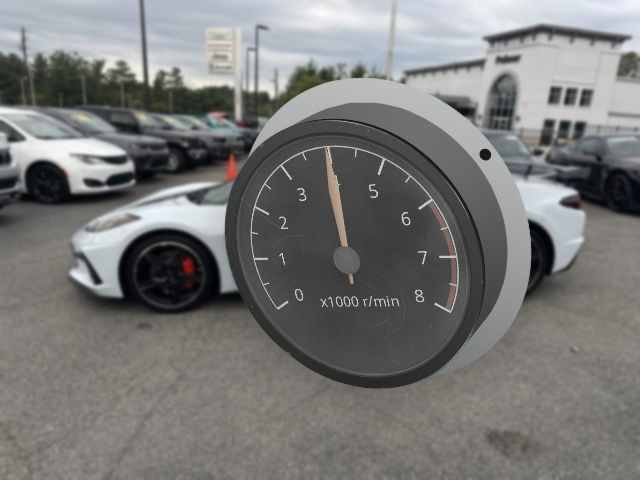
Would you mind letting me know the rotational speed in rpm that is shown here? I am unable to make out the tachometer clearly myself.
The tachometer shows 4000 rpm
